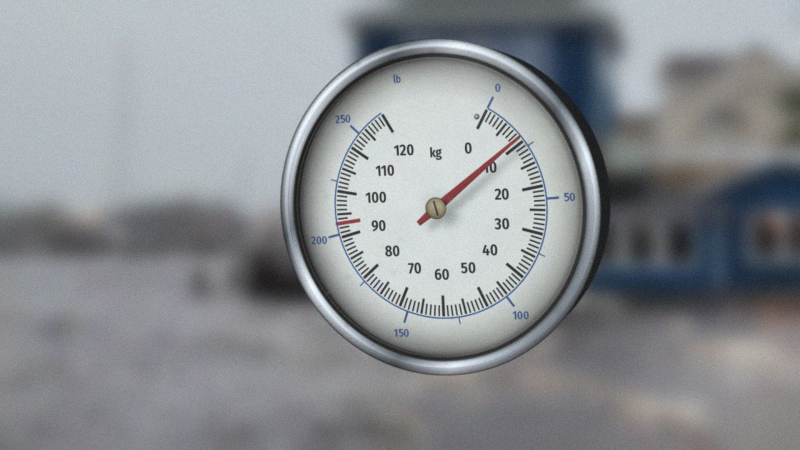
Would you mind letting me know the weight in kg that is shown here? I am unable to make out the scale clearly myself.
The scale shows 9 kg
